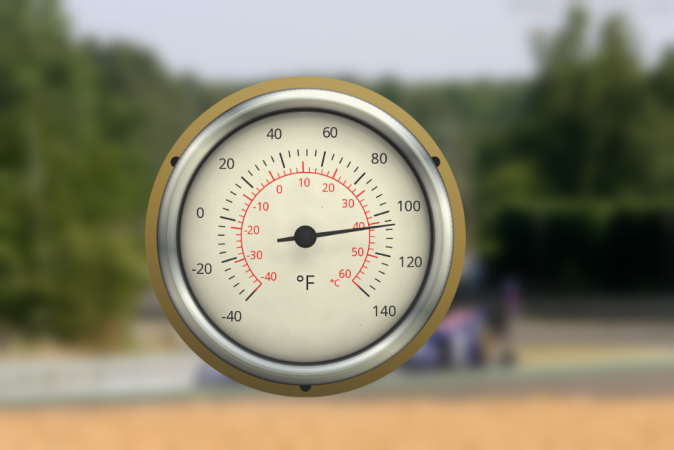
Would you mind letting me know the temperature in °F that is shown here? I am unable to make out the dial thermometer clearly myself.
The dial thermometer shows 106 °F
